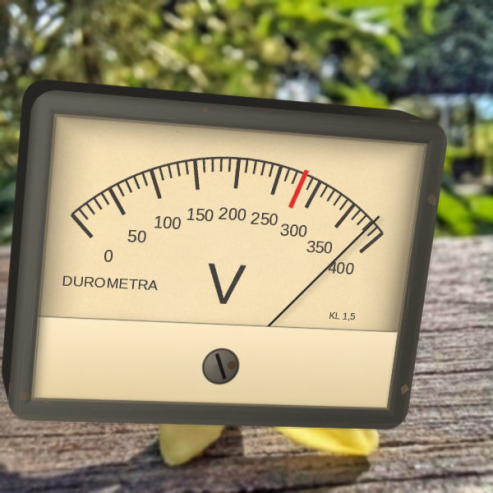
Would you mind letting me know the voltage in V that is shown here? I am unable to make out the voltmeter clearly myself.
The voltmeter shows 380 V
